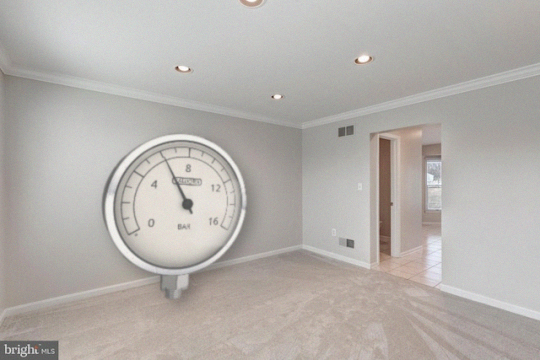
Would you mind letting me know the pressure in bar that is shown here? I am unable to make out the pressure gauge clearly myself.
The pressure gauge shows 6 bar
